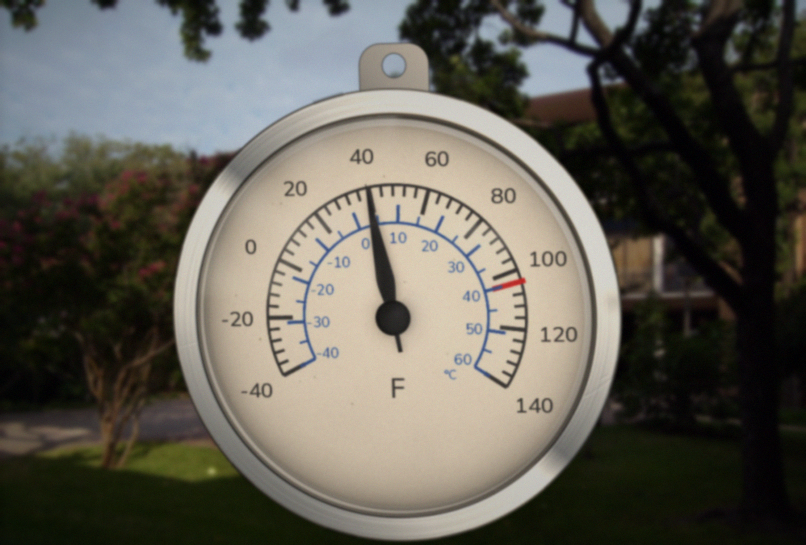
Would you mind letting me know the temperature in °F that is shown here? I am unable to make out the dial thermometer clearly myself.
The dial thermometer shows 40 °F
